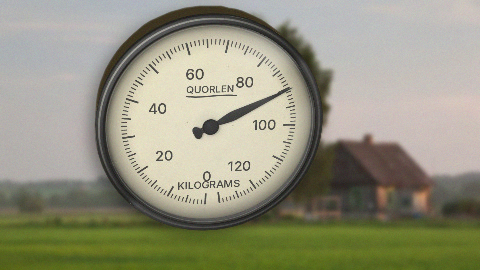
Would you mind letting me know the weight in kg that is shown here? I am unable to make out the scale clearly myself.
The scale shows 90 kg
